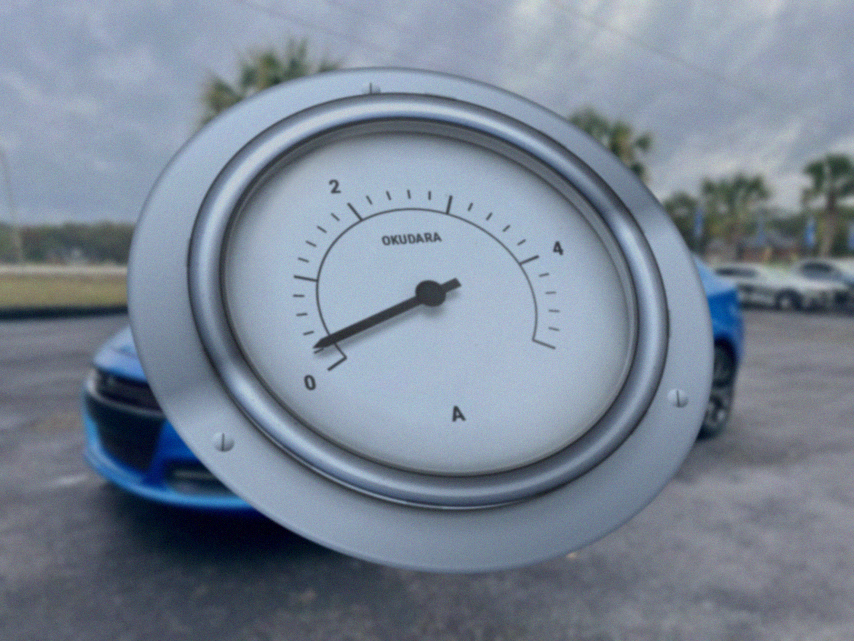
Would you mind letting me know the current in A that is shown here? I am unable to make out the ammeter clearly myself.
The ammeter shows 0.2 A
